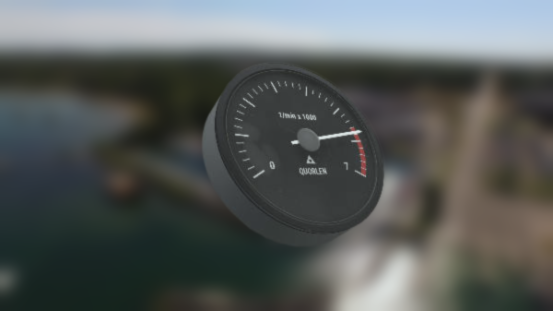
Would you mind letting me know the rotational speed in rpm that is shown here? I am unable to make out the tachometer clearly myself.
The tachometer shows 5800 rpm
